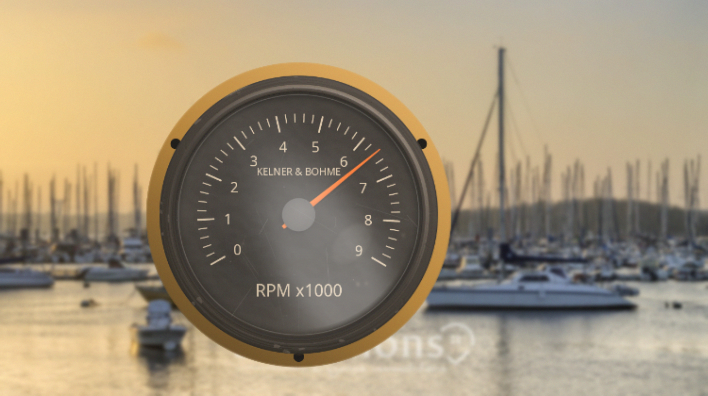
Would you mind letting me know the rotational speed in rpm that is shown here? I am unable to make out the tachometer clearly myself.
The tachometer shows 6400 rpm
